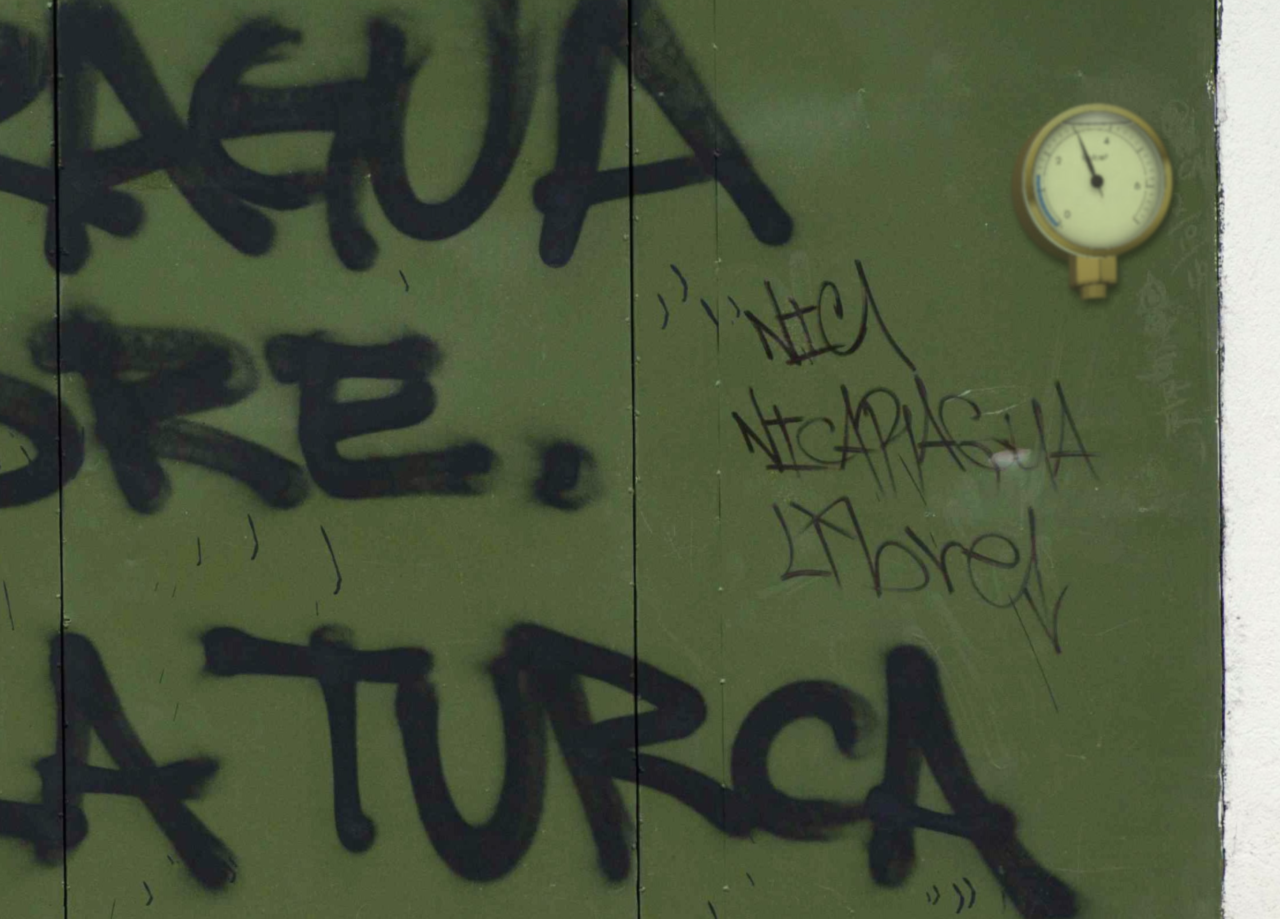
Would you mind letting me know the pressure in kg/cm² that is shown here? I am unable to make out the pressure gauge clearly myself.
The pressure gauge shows 3 kg/cm²
